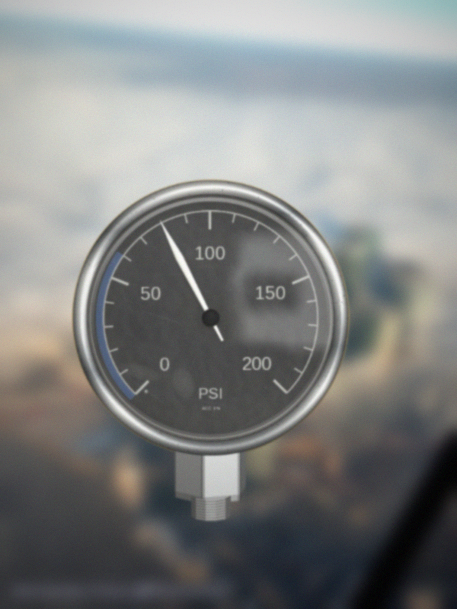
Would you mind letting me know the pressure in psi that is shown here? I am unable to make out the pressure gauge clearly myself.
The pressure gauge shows 80 psi
